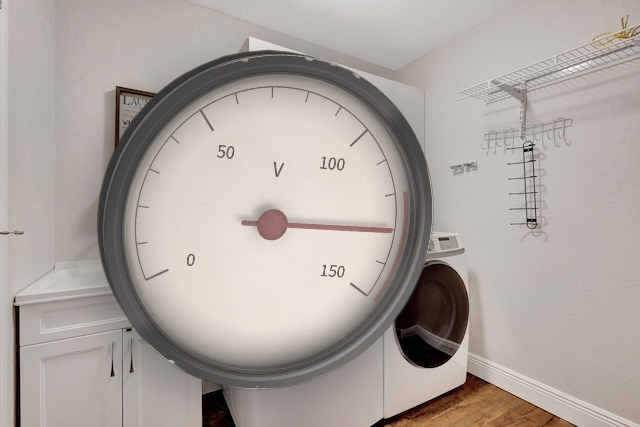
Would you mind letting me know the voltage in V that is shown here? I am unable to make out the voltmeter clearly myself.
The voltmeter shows 130 V
